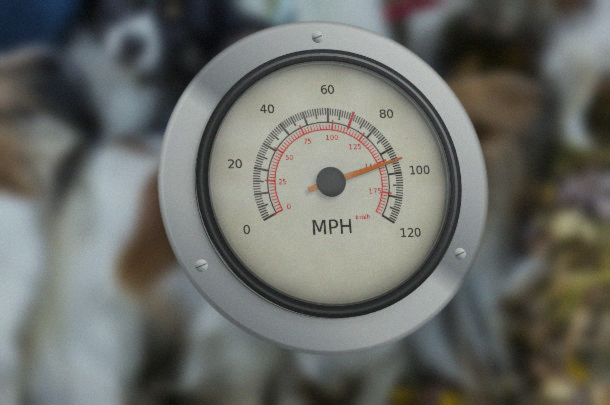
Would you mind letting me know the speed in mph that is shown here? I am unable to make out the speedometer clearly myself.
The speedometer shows 95 mph
